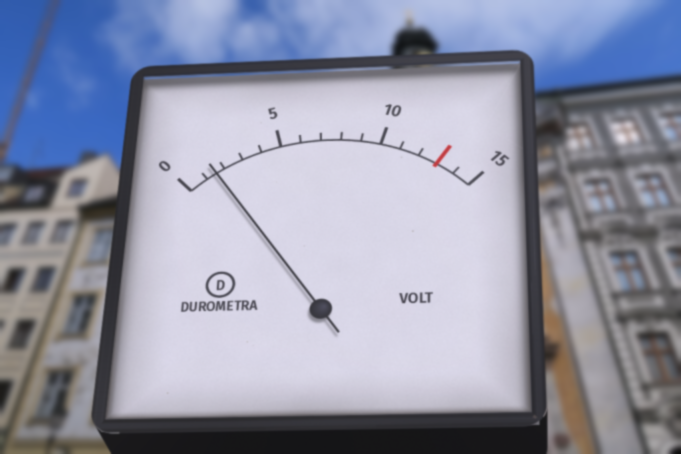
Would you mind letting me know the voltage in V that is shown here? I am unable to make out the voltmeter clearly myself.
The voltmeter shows 1.5 V
